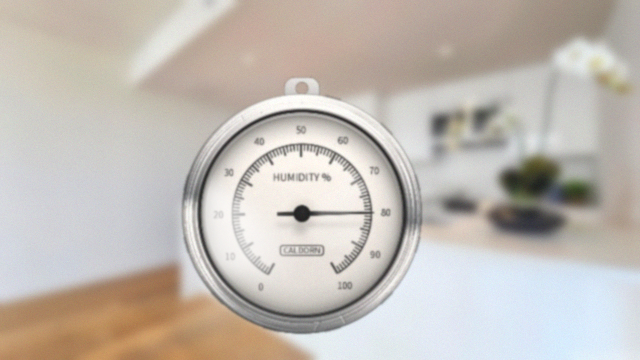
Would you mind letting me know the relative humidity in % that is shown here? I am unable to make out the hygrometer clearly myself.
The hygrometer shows 80 %
